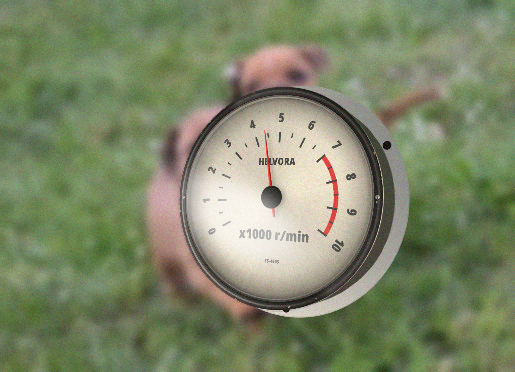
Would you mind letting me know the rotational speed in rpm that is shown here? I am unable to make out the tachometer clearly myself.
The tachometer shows 4500 rpm
